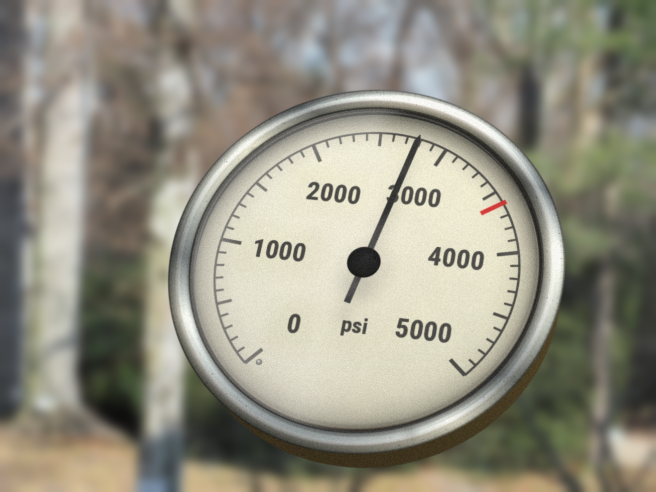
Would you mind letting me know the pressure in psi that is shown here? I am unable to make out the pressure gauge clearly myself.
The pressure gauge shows 2800 psi
